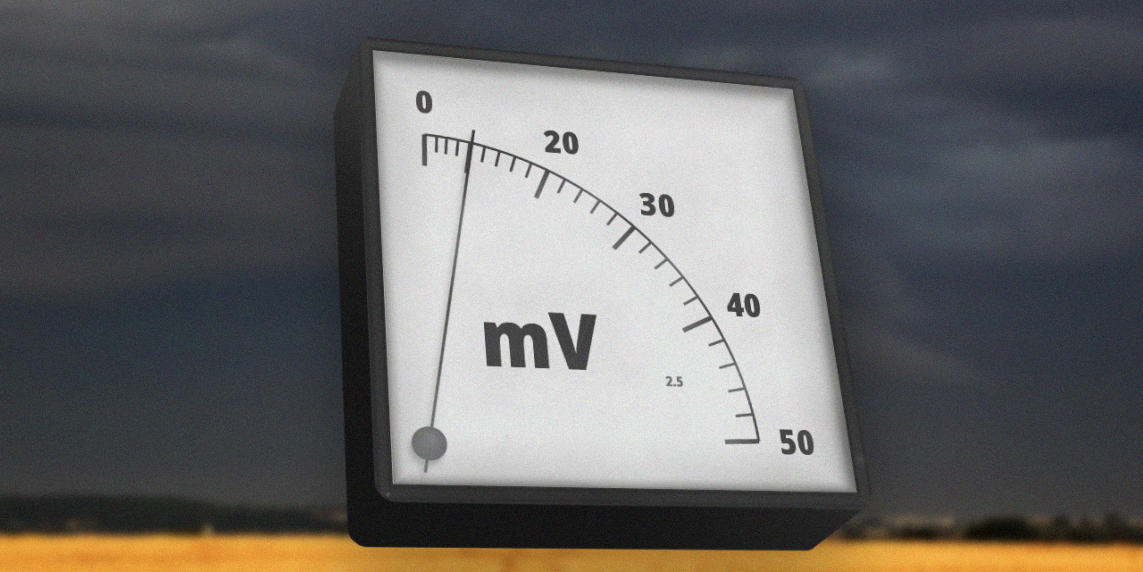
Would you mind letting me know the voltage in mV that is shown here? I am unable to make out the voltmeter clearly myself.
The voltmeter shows 10 mV
